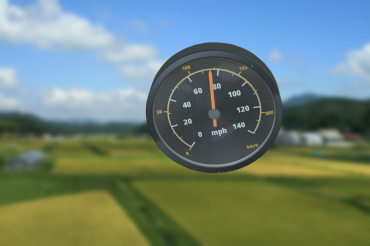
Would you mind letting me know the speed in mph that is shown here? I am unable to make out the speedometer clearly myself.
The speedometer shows 75 mph
